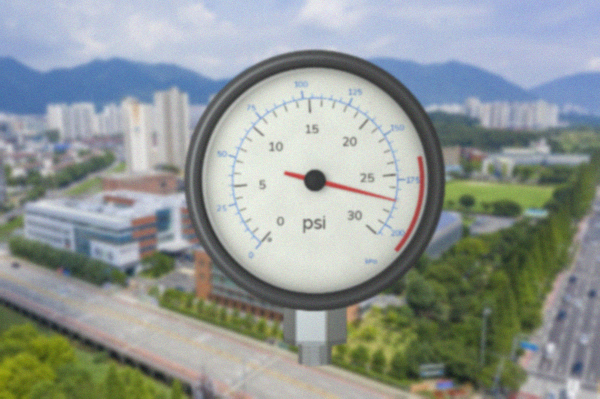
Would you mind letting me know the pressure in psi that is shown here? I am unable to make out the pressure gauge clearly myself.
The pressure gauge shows 27 psi
